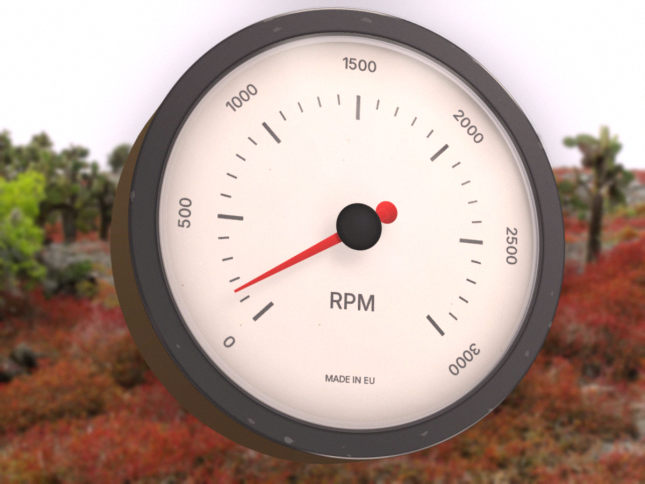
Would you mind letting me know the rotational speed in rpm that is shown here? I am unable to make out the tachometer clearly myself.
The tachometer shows 150 rpm
